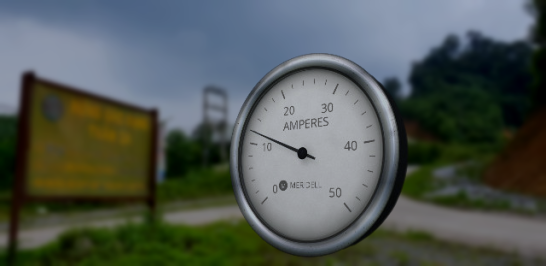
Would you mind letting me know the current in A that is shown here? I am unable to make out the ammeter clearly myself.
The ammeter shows 12 A
